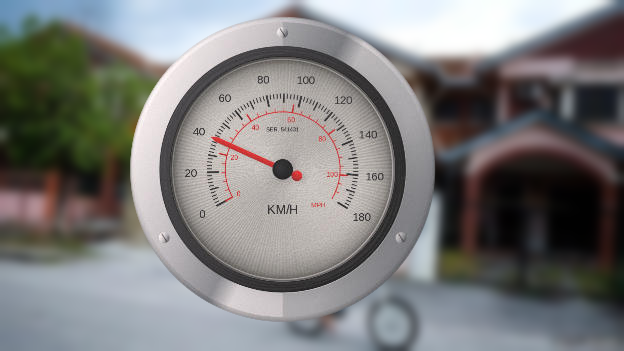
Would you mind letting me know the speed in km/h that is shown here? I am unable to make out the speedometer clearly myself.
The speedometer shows 40 km/h
